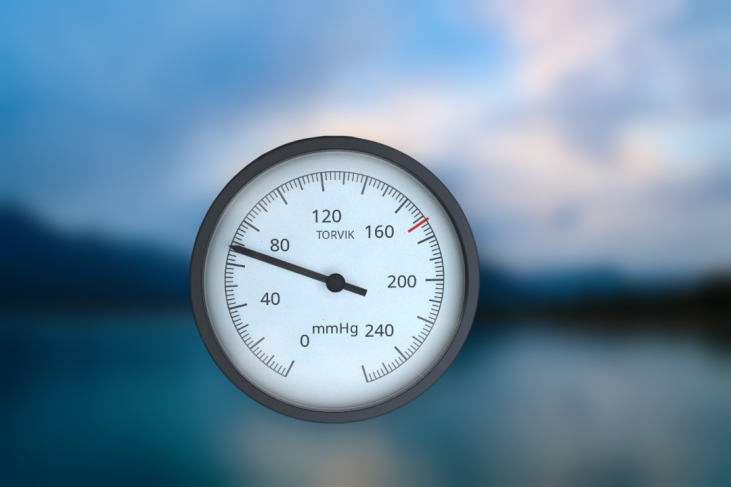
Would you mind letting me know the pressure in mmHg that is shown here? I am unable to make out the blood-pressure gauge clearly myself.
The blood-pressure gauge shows 68 mmHg
